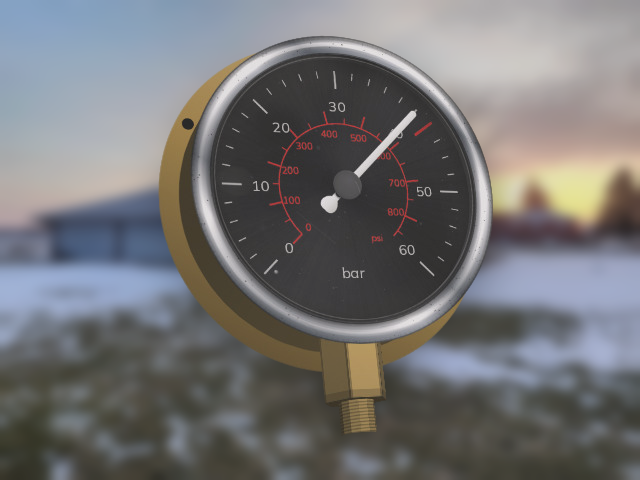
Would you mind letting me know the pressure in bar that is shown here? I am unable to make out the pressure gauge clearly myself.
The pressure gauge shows 40 bar
